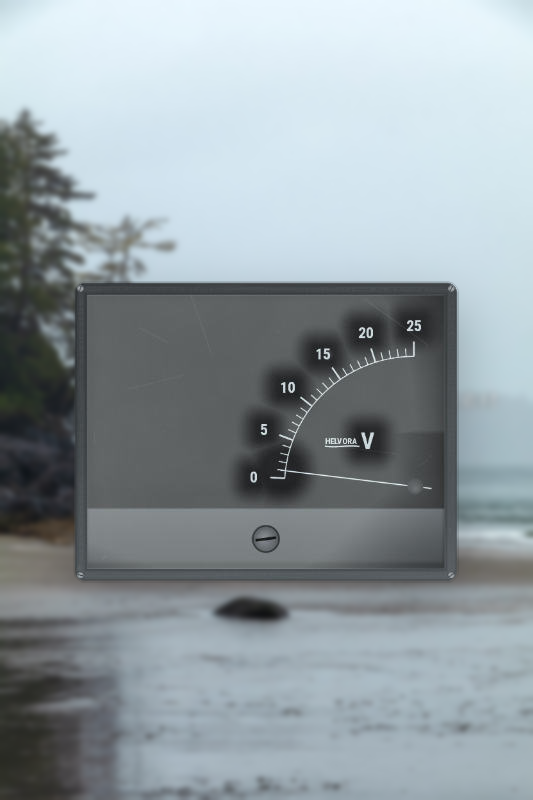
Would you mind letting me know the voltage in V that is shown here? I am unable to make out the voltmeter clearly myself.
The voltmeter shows 1 V
